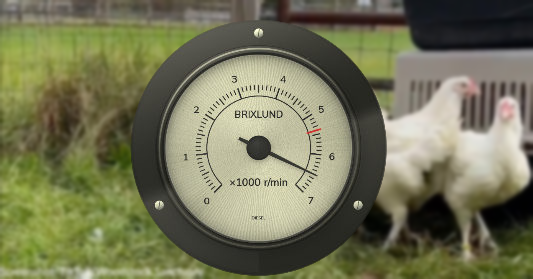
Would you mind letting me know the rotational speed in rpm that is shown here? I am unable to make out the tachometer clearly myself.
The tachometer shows 6500 rpm
